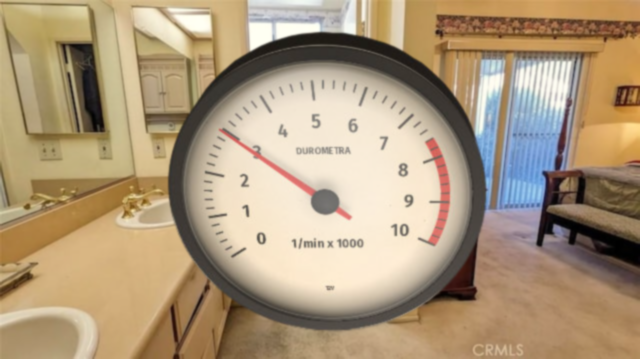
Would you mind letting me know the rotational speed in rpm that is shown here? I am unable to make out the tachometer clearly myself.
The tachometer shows 3000 rpm
